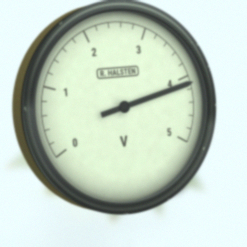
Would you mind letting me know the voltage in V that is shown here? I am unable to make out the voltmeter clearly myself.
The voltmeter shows 4.1 V
